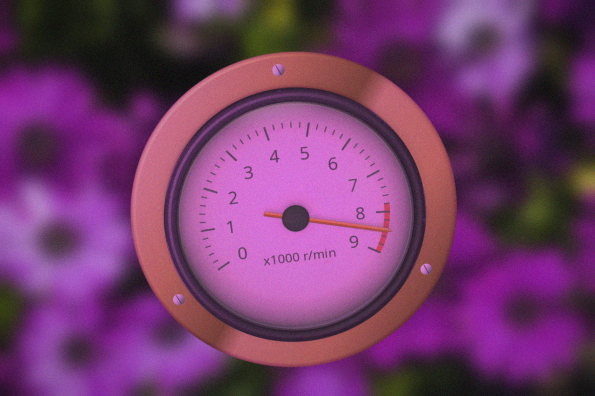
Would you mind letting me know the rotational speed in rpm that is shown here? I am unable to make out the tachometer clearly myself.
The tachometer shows 8400 rpm
